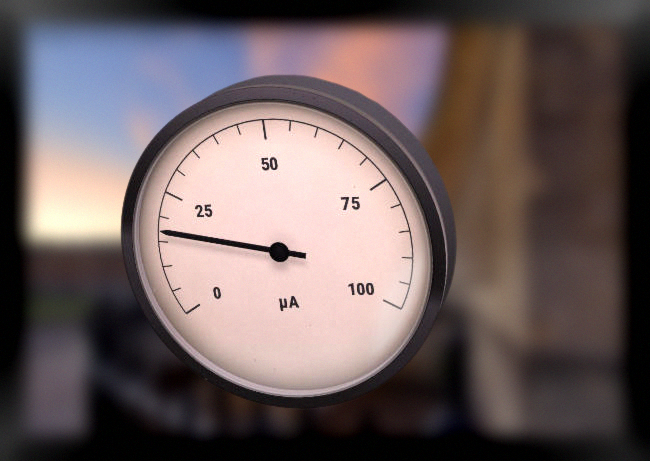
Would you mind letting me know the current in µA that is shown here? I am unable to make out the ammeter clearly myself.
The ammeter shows 17.5 µA
